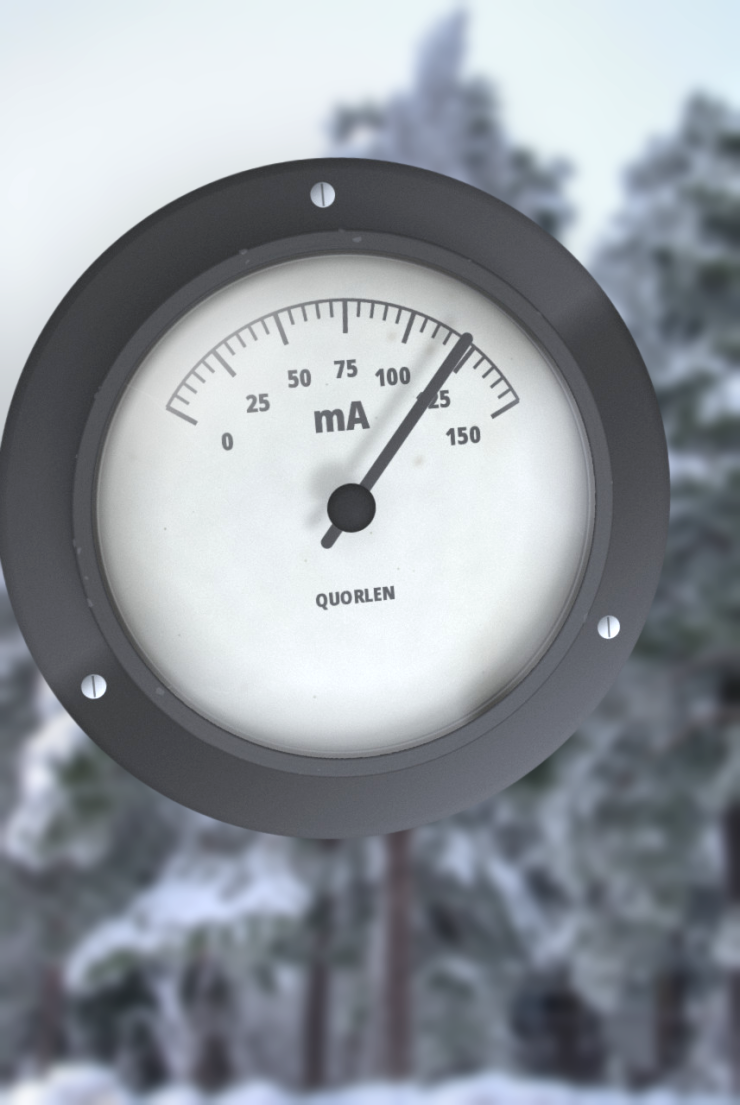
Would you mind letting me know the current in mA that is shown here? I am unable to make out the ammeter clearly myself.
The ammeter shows 120 mA
